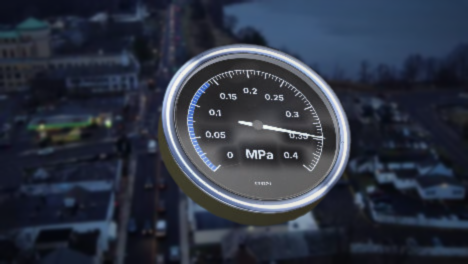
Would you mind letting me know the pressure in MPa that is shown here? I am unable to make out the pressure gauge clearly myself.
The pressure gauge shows 0.35 MPa
